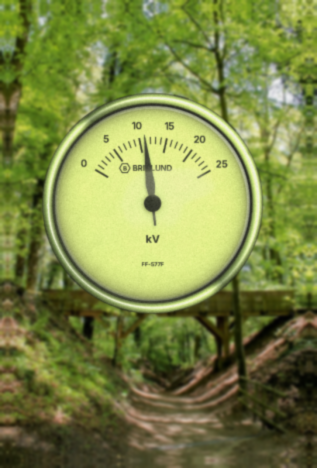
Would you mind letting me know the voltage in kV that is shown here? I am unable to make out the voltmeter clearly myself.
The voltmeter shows 11 kV
